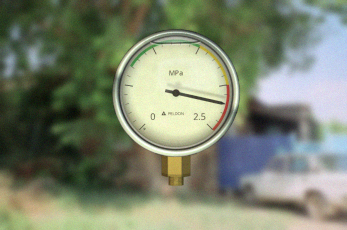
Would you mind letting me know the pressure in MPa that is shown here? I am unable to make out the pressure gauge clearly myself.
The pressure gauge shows 2.2 MPa
